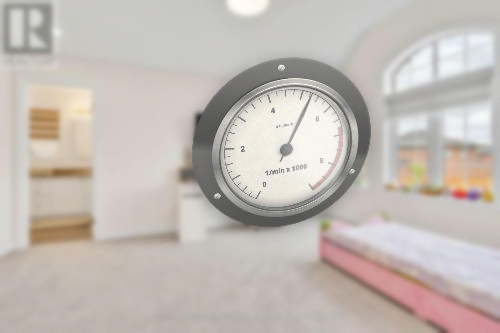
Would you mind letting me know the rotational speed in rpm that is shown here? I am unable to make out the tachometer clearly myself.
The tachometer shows 5250 rpm
